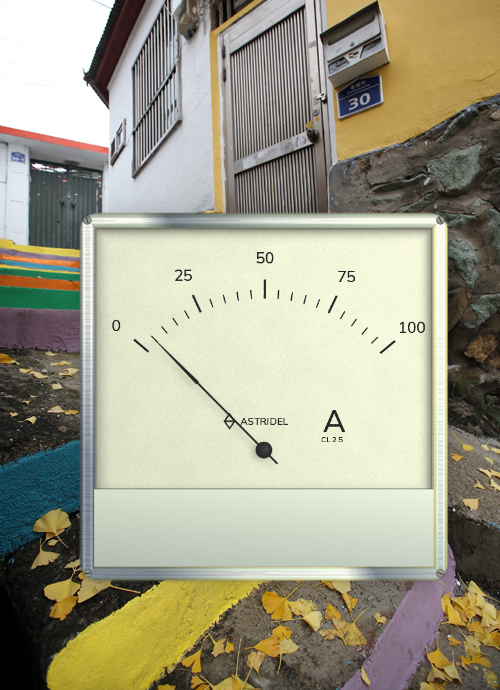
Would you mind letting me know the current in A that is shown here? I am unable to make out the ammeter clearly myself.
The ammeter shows 5 A
